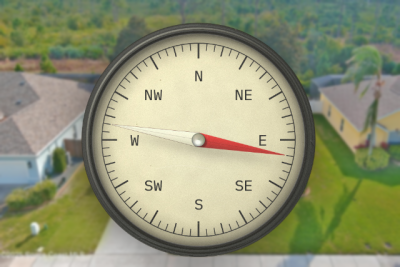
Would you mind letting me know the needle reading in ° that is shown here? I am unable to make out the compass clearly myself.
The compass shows 100 °
